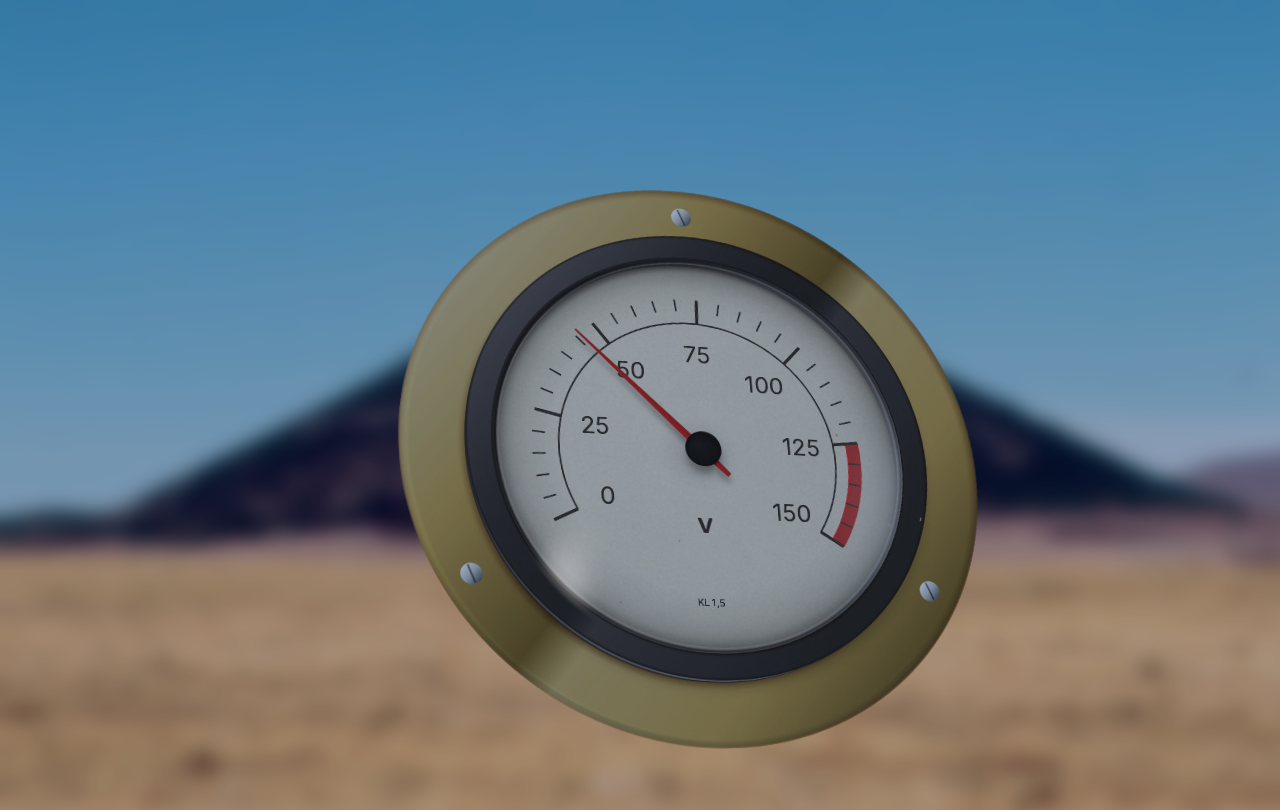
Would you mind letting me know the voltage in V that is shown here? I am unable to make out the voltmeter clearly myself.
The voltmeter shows 45 V
